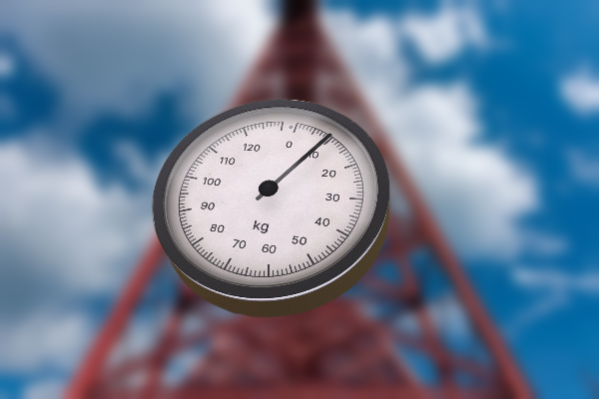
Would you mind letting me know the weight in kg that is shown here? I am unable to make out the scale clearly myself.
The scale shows 10 kg
